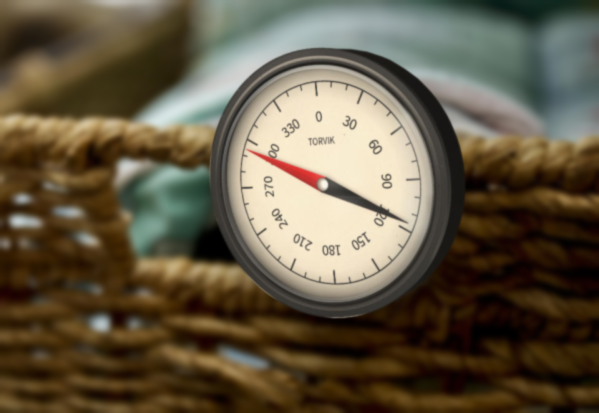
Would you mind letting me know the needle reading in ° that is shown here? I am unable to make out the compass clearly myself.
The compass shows 295 °
